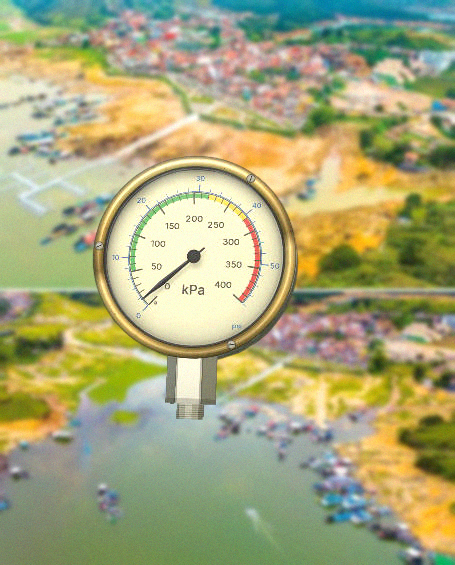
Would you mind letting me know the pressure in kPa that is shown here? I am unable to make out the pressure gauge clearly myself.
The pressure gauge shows 10 kPa
